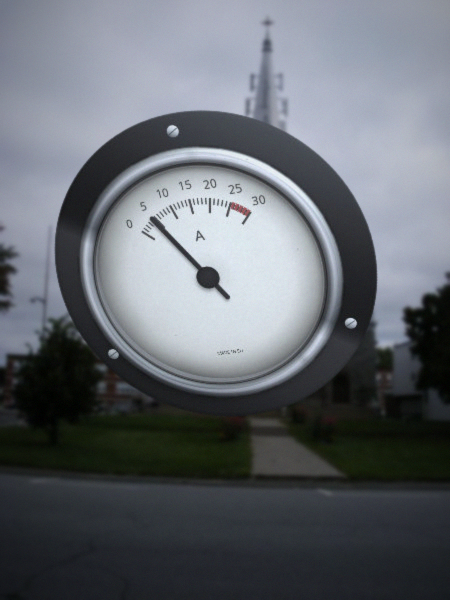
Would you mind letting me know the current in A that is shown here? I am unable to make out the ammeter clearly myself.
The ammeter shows 5 A
